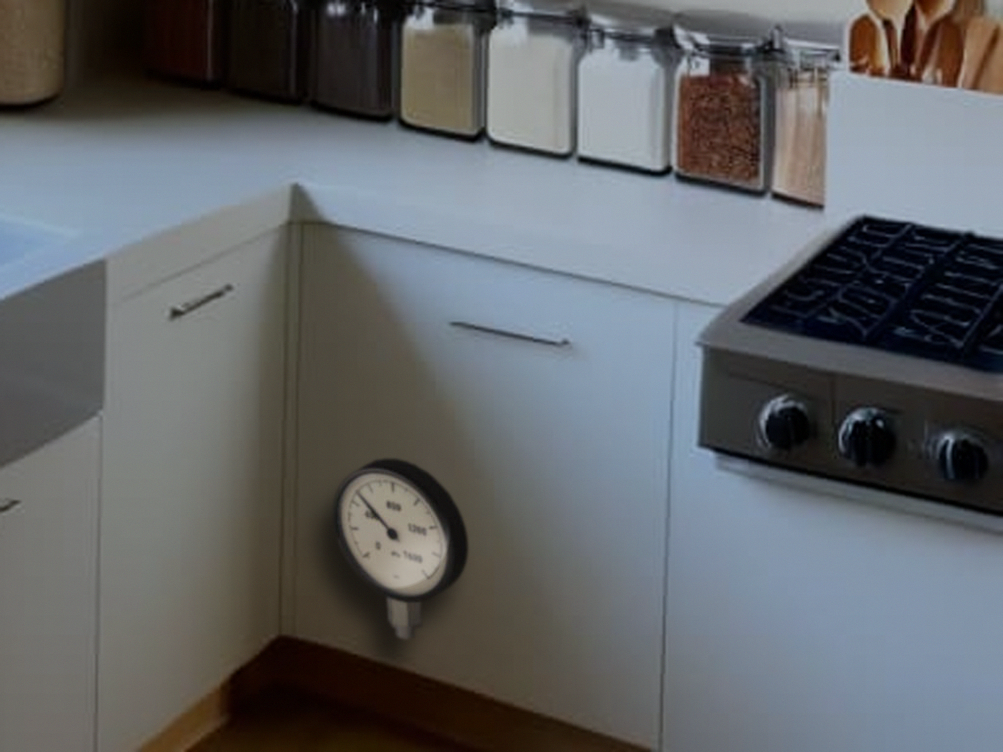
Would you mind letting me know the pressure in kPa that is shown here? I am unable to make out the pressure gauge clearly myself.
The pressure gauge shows 500 kPa
